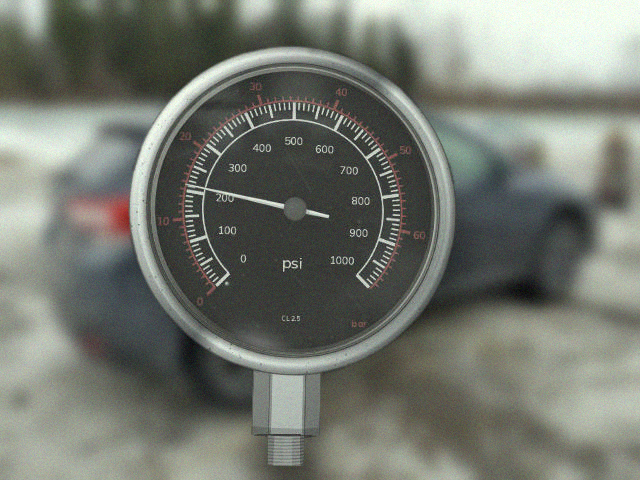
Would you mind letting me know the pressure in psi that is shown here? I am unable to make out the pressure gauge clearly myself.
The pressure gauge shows 210 psi
